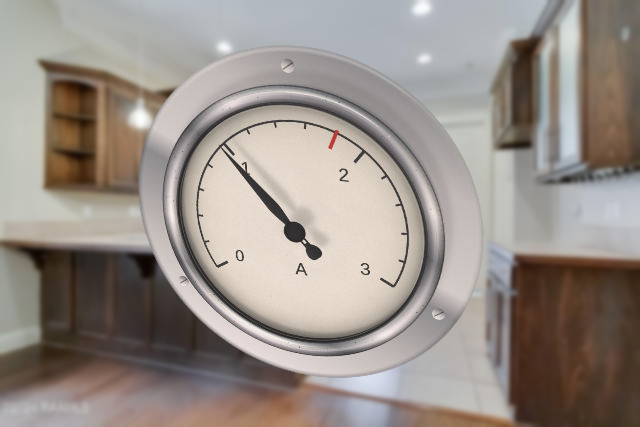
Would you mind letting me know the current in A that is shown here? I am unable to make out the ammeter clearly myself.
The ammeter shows 1 A
